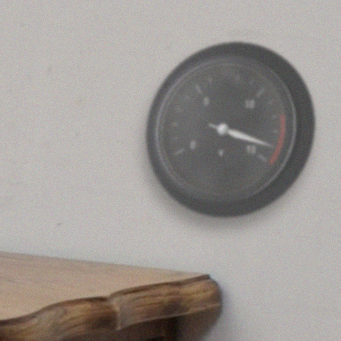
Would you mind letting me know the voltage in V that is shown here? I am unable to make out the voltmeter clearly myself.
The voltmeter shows 14 V
